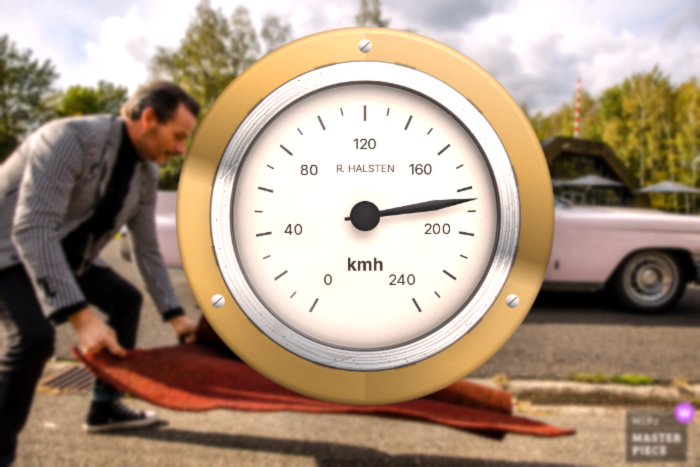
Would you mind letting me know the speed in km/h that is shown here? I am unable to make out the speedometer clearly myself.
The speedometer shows 185 km/h
